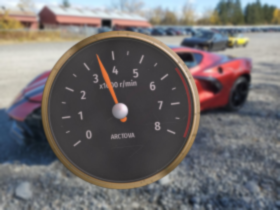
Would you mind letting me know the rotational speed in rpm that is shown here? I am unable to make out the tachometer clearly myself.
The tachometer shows 3500 rpm
